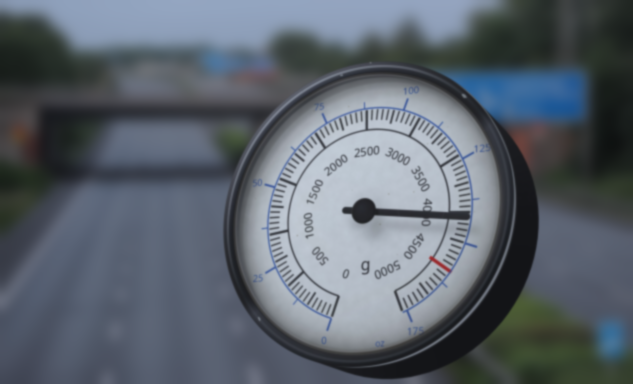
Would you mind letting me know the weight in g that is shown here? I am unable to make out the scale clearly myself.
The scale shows 4050 g
